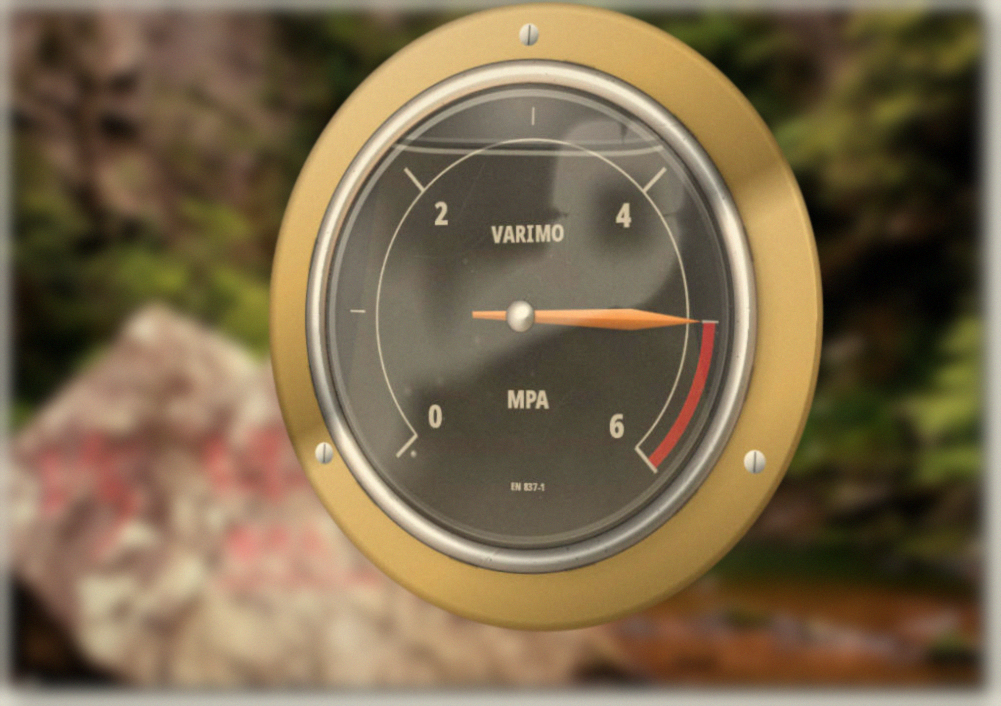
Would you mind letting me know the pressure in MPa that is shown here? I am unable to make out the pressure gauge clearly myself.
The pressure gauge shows 5 MPa
